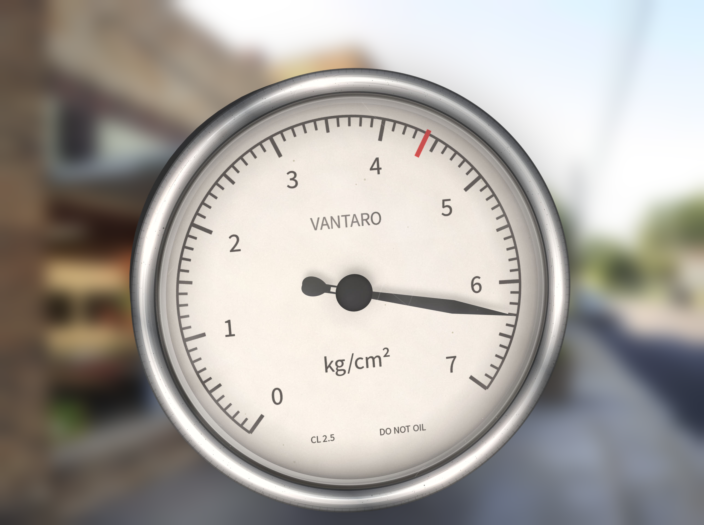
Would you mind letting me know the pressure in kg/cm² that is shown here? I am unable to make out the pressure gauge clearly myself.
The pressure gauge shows 6.3 kg/cm²
